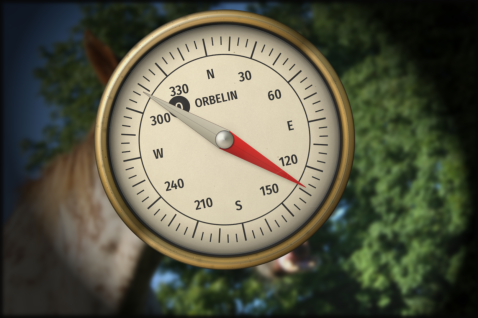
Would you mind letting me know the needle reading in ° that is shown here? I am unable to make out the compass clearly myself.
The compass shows 132.5 °
